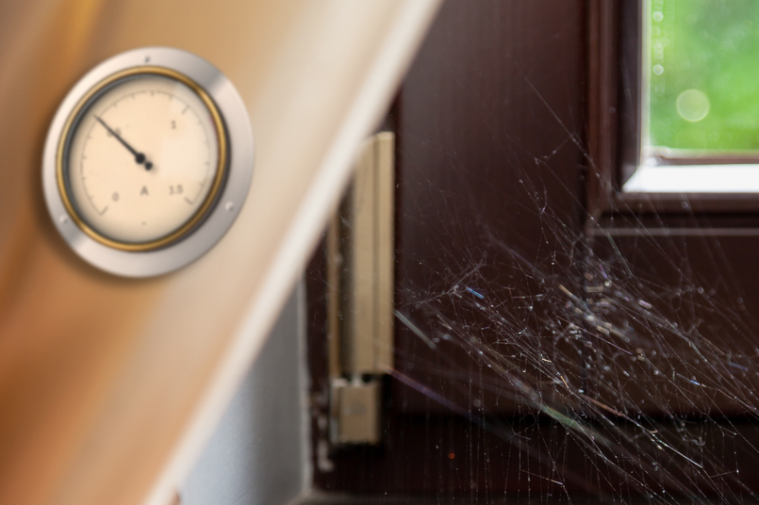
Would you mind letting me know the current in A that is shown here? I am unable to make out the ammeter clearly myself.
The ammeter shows 0.5 A
